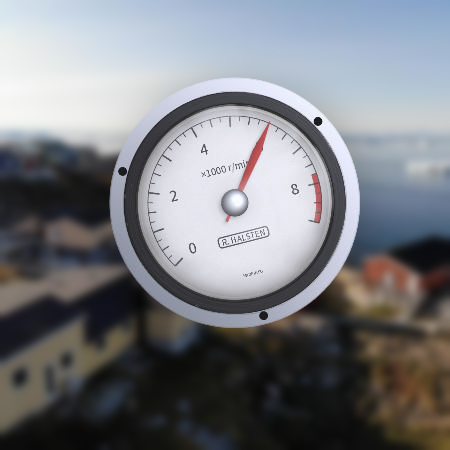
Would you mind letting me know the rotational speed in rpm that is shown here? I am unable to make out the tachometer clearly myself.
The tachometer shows 6000 rpm
